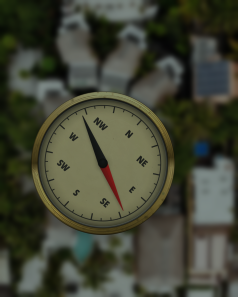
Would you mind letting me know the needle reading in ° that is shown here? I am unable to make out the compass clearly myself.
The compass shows 115 °
